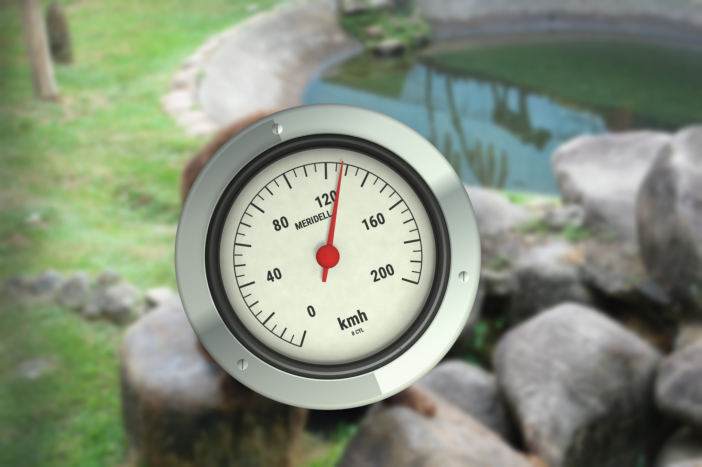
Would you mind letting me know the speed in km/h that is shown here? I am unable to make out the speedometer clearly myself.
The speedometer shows 127.5 km/h
